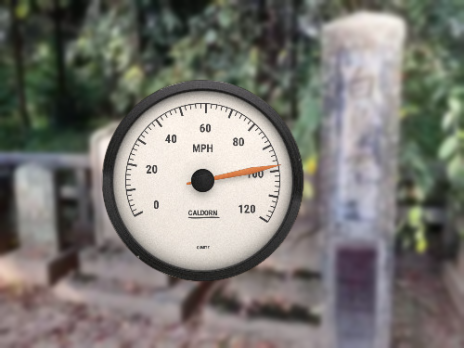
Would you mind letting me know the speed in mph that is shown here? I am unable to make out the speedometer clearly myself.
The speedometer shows 98 mph
